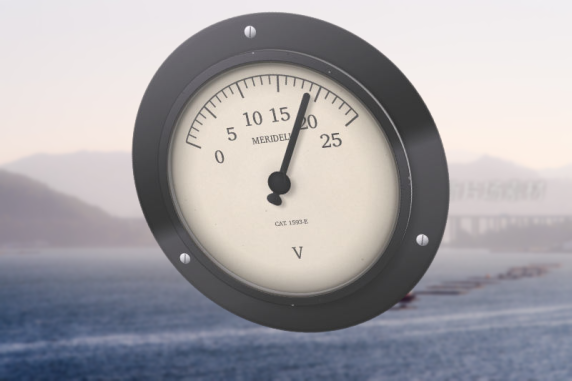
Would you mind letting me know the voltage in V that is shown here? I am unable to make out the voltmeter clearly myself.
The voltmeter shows 19 V
